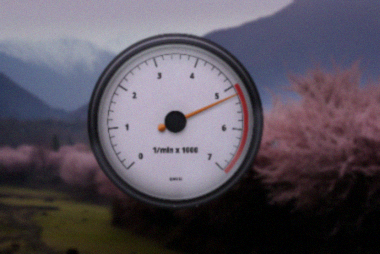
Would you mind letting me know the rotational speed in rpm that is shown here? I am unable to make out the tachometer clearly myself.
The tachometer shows 5200 rpm
